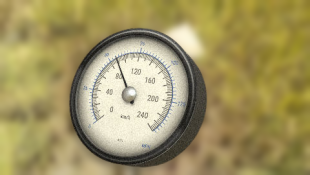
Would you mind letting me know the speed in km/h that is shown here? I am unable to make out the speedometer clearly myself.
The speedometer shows 90 km/h
